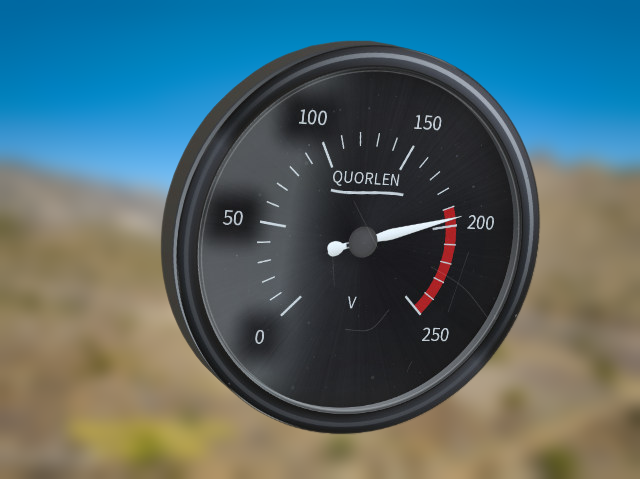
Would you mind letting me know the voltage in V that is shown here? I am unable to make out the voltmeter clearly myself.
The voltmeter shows 195 V
